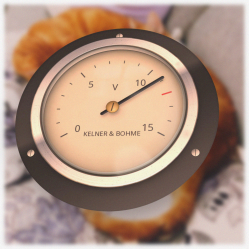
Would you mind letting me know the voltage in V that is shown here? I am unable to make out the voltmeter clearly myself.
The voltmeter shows 11 V
